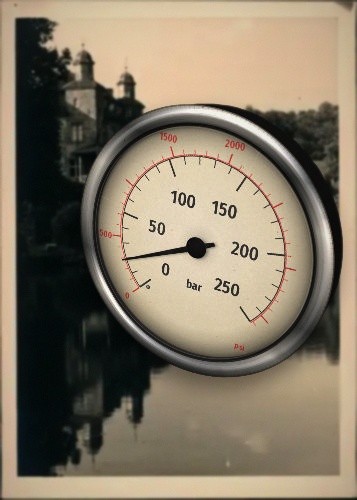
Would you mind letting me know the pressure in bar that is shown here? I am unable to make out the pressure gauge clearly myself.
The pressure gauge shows 20 bar
